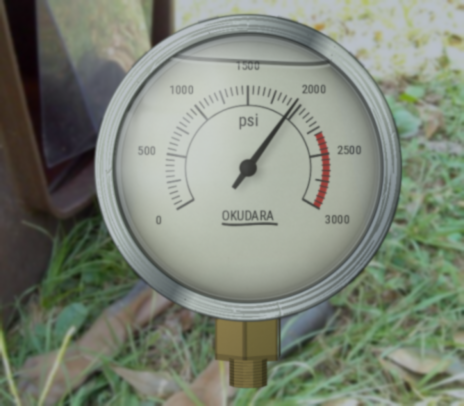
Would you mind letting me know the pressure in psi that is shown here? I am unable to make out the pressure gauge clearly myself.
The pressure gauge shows 1950 psi
